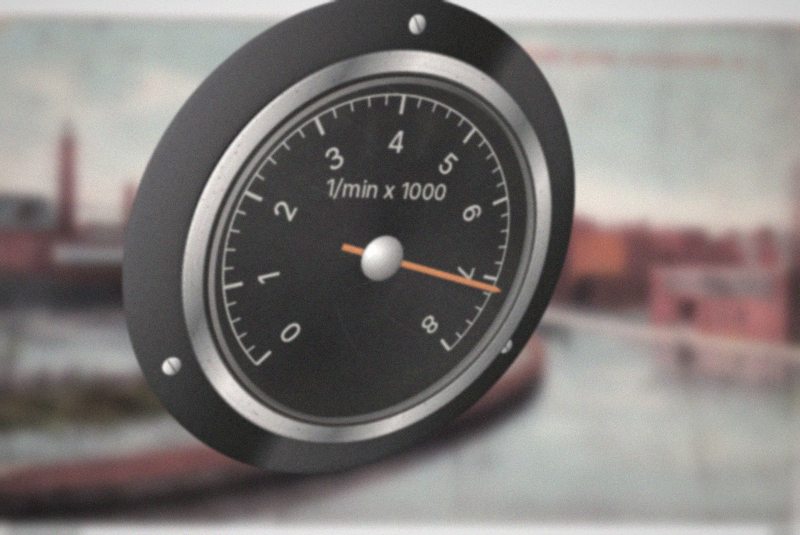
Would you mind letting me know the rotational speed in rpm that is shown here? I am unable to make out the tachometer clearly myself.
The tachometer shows 7100 rpm
